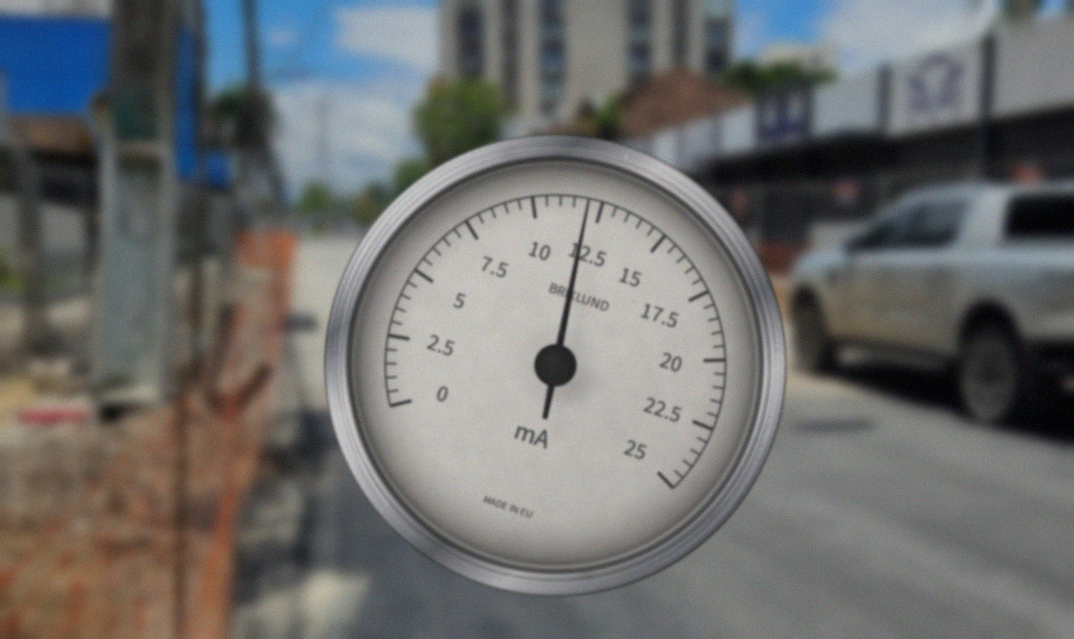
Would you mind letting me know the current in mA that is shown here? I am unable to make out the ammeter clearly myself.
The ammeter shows 12 mA
